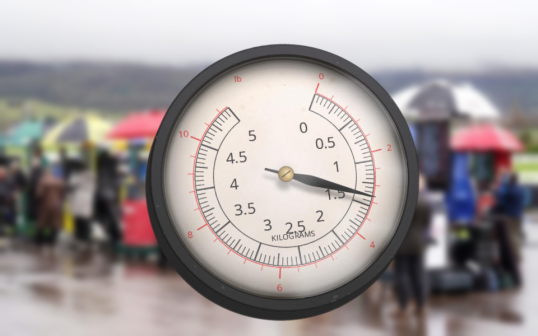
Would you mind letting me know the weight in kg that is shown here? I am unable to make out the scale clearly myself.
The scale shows 1.4 kg
